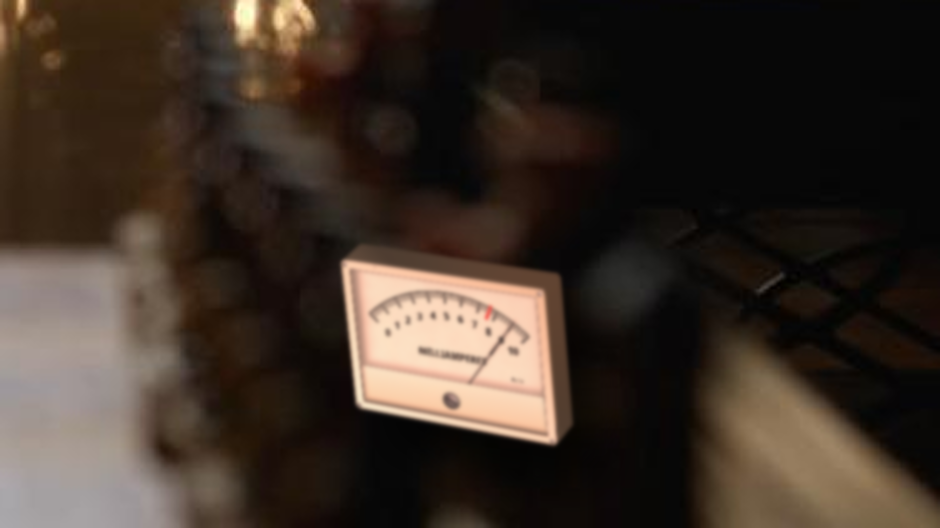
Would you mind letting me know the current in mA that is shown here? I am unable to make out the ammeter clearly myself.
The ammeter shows 9 mA
